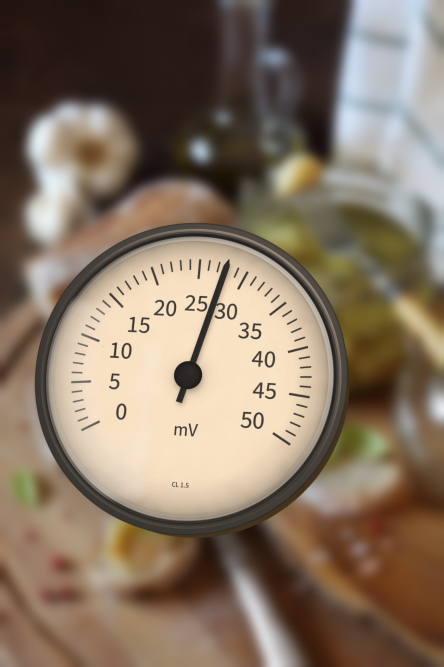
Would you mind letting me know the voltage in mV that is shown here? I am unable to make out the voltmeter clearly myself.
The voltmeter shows 28 mV
